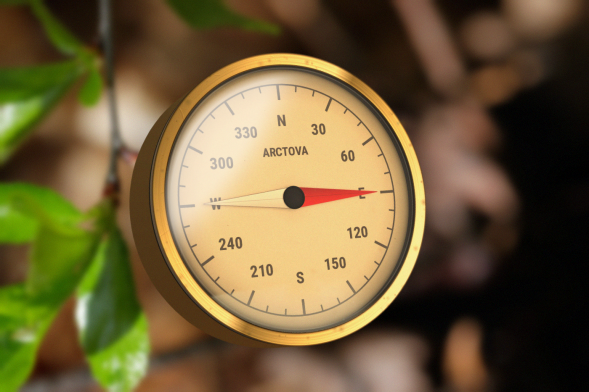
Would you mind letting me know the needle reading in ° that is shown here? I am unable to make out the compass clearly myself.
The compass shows 90 °
